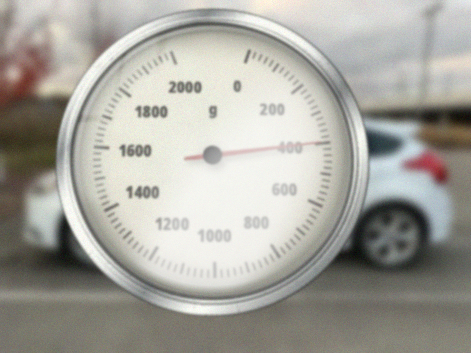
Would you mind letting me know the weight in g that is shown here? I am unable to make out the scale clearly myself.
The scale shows 400 g
